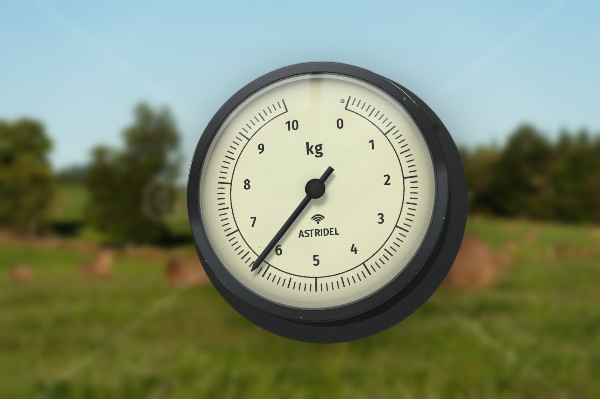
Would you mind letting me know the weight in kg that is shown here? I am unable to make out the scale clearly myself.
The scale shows 6.2 kg
